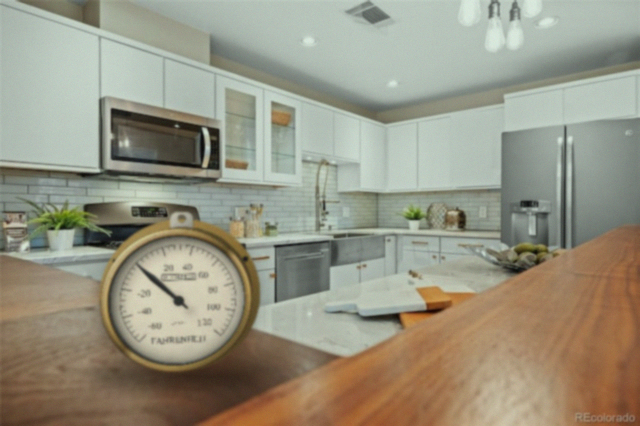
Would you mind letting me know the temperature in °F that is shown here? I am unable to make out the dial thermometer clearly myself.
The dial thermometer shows 0 °F
